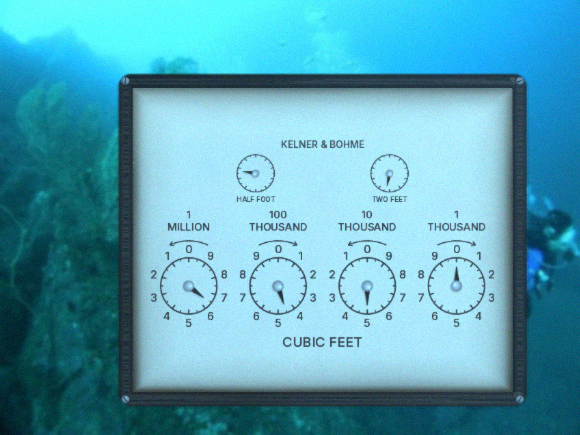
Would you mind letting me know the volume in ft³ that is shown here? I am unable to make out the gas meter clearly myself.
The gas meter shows 645000 ft³
